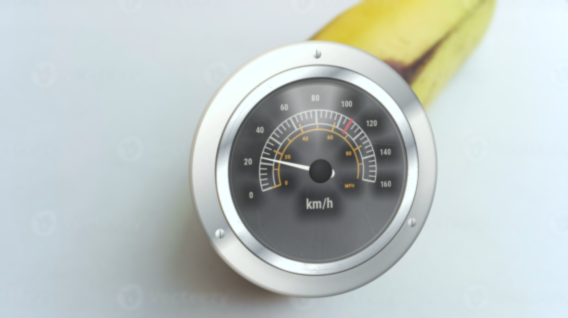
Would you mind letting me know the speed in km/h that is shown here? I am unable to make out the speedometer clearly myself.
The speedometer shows 24 km/h
